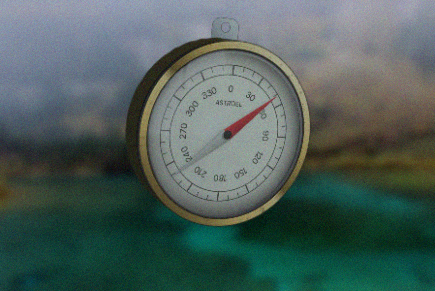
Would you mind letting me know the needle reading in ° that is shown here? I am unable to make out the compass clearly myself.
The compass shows 50 °
